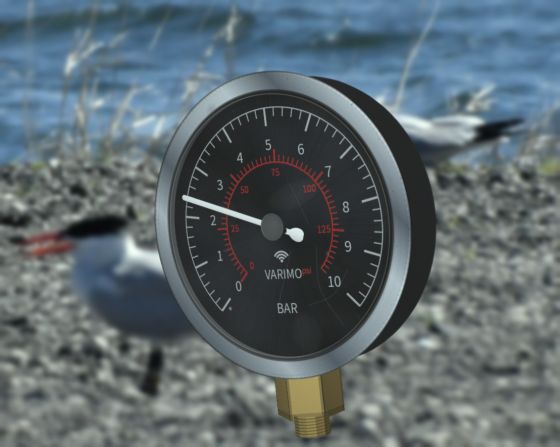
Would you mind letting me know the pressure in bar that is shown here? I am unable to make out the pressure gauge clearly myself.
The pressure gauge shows 2.4 bar
